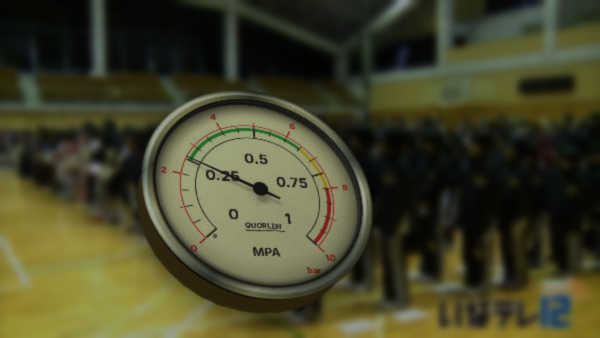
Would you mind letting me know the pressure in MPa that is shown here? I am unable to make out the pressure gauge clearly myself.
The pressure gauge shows 0.25 MPa
